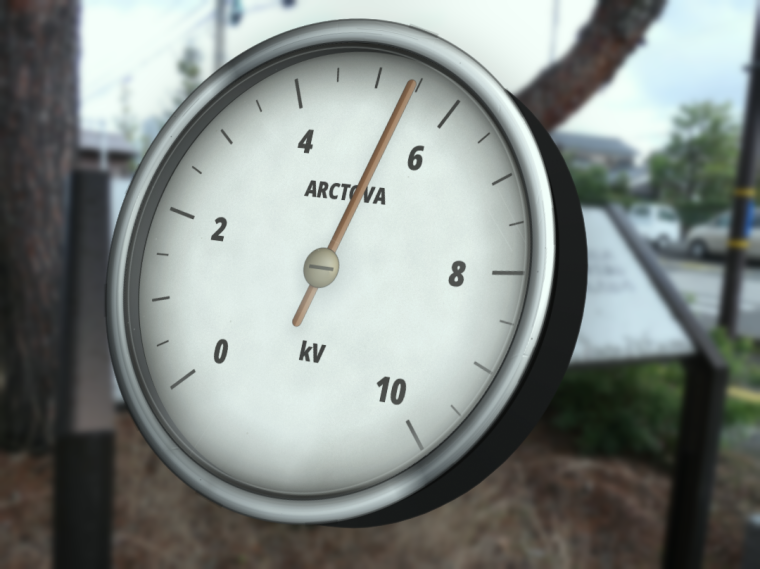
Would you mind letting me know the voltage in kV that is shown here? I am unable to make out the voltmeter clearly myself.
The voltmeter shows 5.5 kV
